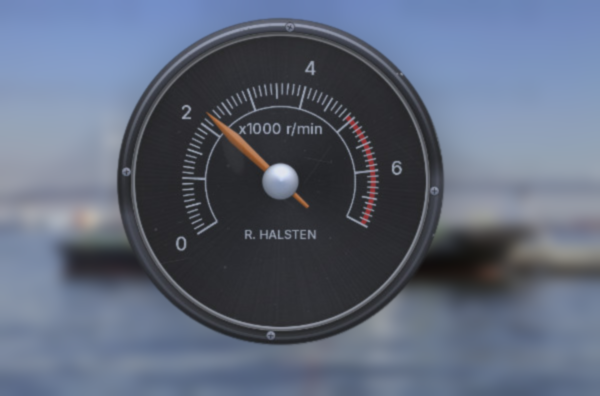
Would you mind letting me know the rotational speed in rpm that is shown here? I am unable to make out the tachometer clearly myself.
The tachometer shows 2200 rpm
